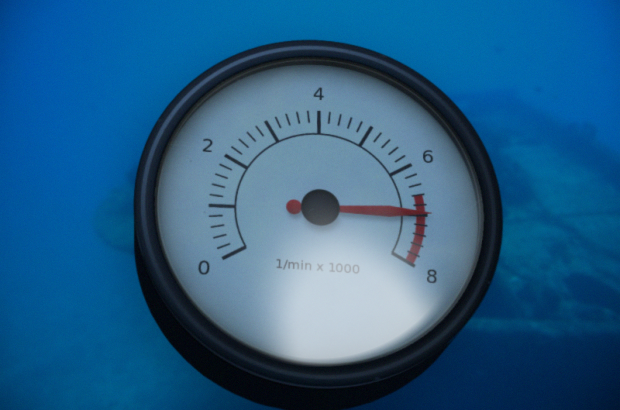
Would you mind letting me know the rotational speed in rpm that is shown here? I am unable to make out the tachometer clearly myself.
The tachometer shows 7000 rpm
